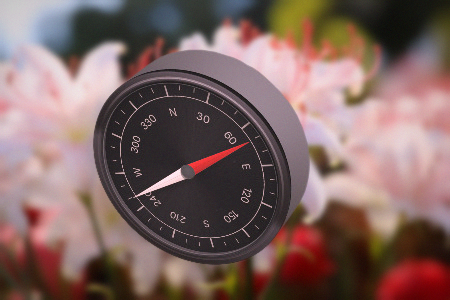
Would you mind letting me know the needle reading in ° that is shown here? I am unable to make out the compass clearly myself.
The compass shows 70 °
